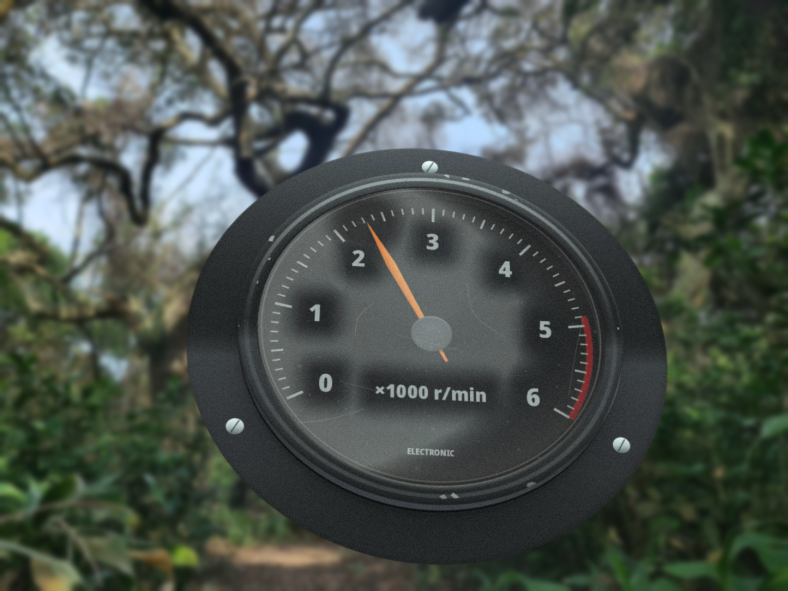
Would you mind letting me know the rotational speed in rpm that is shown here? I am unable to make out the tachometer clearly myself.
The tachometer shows 2300 rpm
